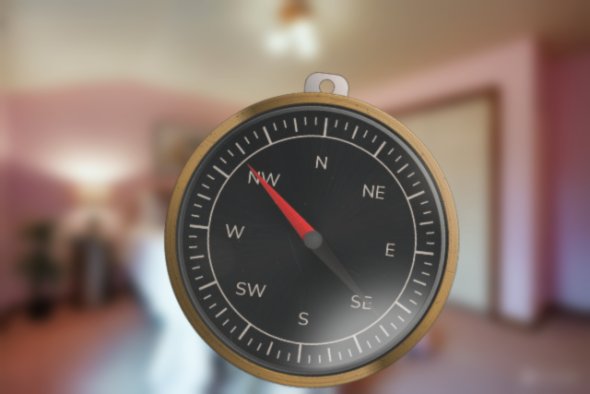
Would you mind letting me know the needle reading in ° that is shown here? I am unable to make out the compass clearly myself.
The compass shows 312.5 °
